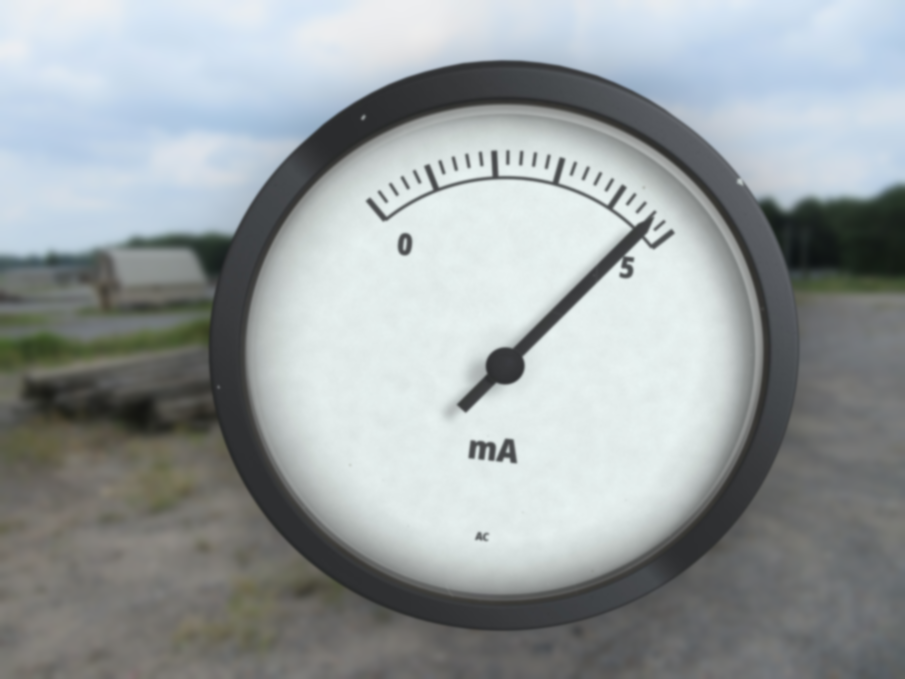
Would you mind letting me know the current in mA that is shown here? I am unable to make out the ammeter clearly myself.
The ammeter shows 4.6 mA
